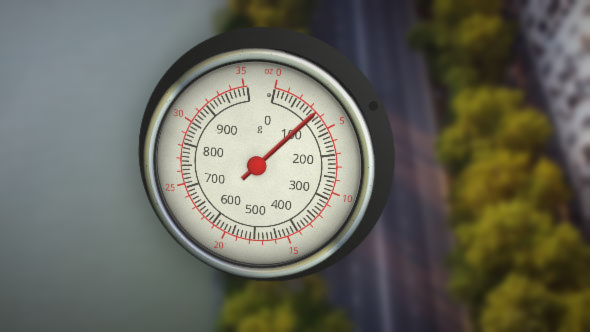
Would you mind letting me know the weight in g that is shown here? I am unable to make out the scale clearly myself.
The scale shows 100 g
